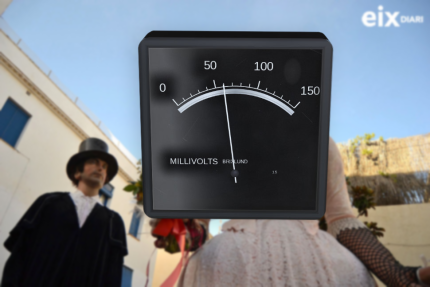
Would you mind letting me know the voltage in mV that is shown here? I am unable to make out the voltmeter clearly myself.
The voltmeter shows 60 mV
